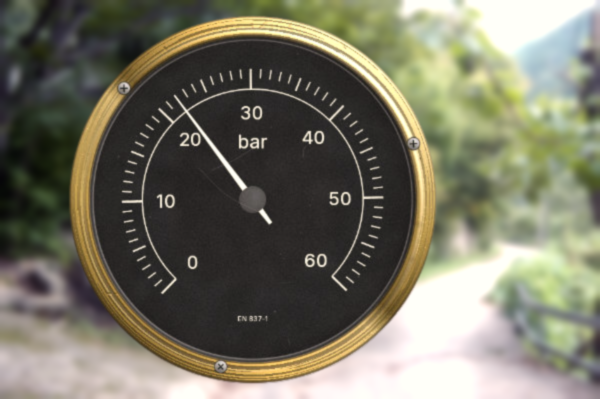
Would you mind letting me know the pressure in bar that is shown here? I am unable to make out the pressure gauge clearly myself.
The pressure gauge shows 22 bar
